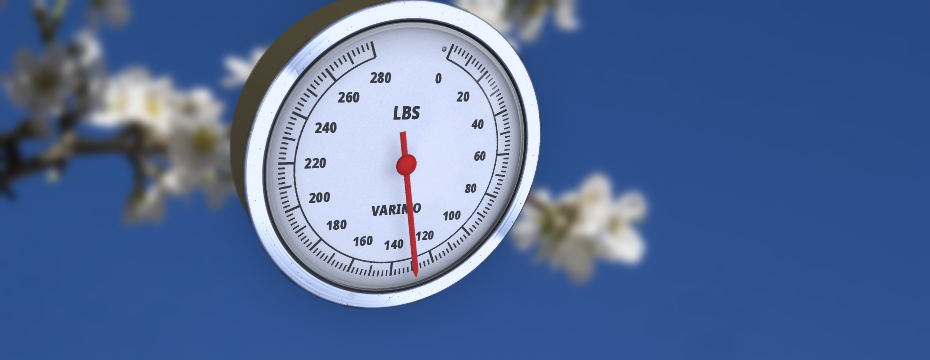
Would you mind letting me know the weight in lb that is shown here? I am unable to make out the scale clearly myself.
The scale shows 130 lb
